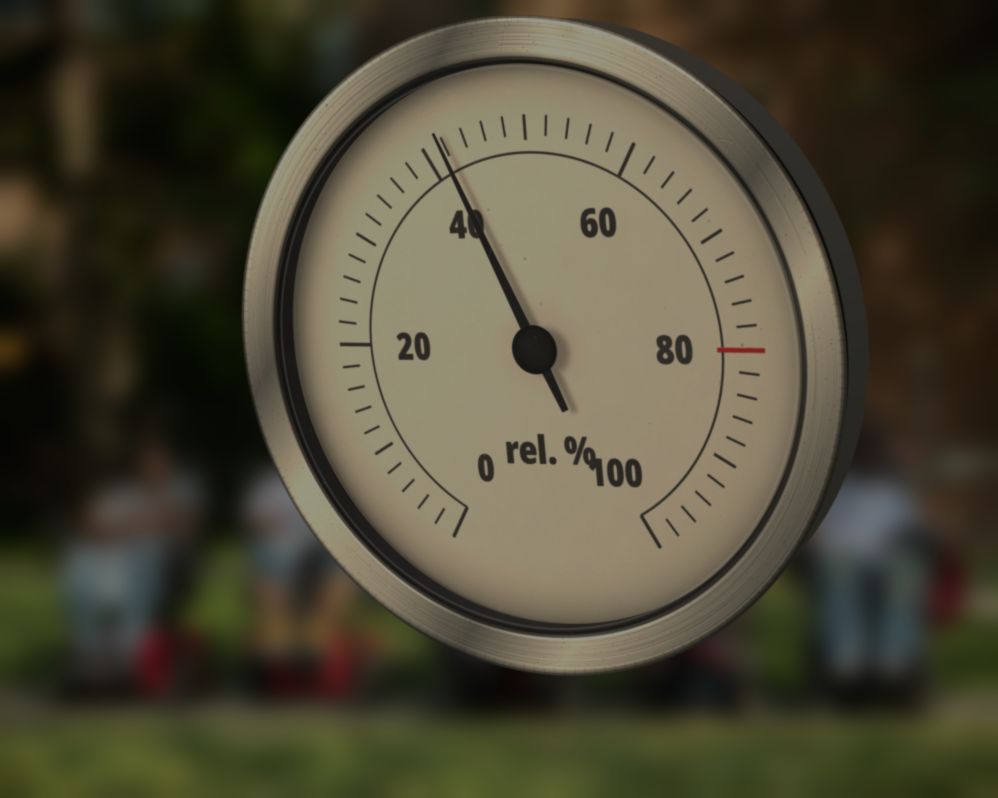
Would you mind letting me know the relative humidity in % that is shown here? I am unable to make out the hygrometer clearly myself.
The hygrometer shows 42 %
